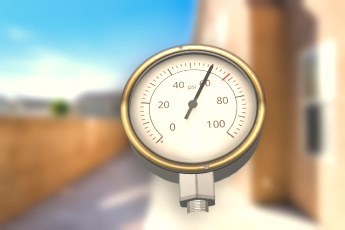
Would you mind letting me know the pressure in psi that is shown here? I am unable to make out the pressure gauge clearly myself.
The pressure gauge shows 60 psi
